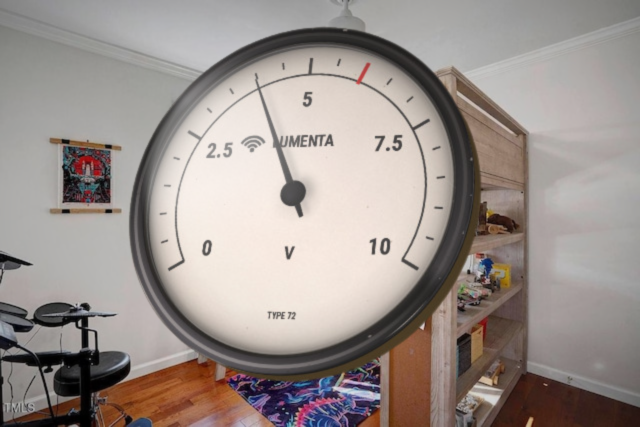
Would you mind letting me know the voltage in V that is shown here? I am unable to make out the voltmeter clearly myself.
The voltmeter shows 4 V
